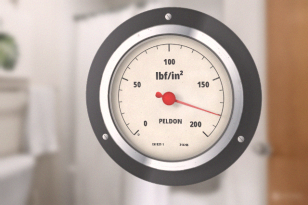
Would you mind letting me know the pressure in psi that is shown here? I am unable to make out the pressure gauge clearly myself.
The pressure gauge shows 180 psi
